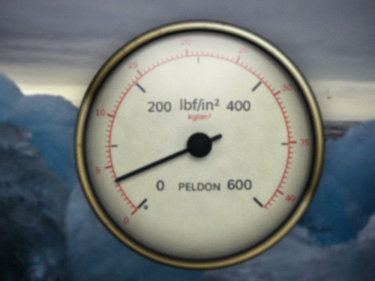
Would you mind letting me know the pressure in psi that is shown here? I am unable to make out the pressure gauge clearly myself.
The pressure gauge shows 50 psi
